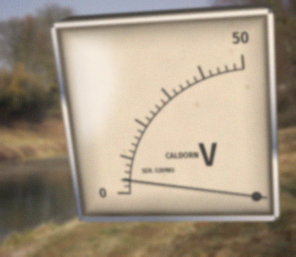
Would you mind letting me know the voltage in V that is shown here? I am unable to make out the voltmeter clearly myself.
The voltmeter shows 4 V
